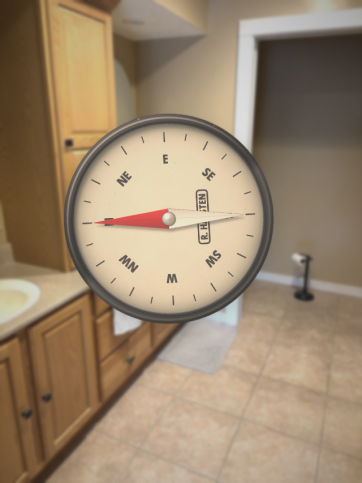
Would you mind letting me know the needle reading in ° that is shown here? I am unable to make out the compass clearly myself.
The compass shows 0 °
